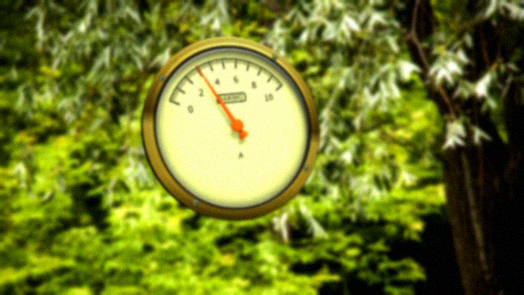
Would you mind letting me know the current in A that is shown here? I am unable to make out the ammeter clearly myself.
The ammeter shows 3 A
